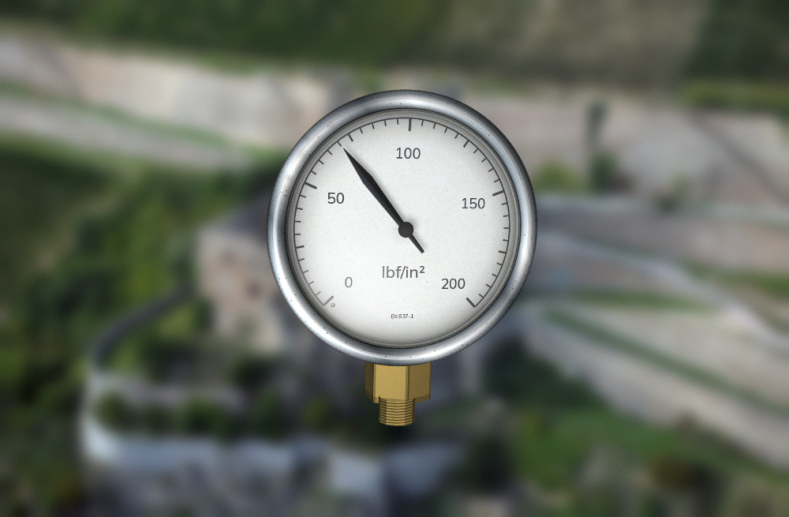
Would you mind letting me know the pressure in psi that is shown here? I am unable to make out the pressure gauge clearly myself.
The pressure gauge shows 70 psi
